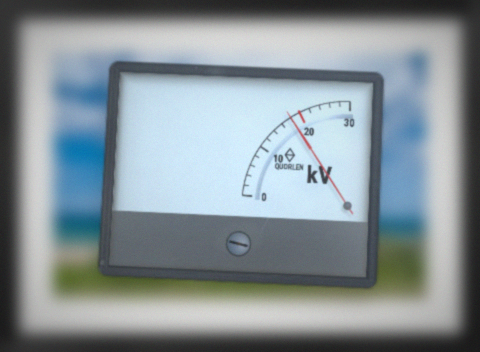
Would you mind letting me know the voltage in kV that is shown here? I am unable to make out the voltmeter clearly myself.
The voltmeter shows 18 kV
